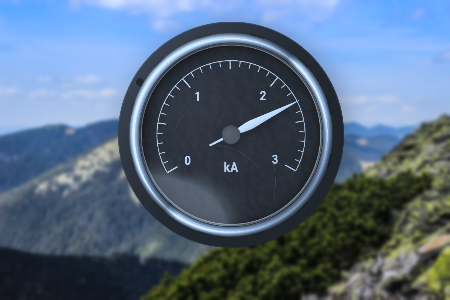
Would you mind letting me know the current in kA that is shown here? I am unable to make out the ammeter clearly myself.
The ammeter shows 2.3 kA
